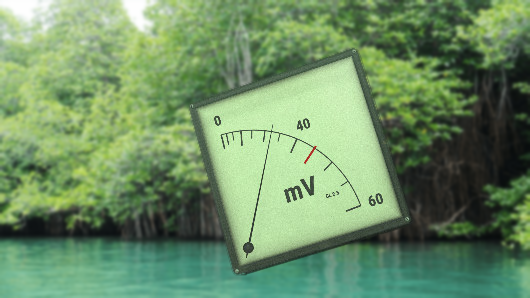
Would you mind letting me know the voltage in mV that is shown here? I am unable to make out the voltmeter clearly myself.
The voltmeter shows 32.5 mV
